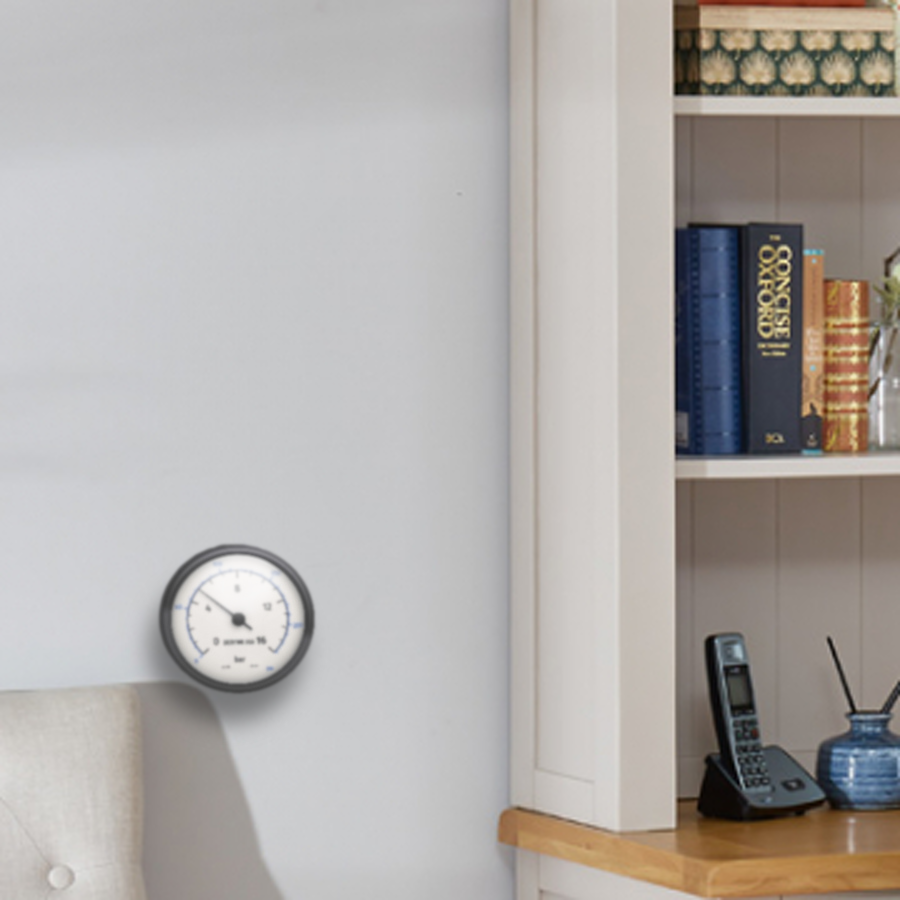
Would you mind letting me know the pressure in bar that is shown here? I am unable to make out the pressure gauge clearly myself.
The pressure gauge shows 5 bar
